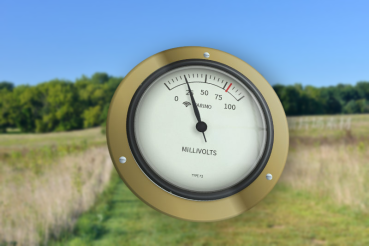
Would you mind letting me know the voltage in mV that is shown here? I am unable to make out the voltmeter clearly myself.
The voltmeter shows 25 mV
